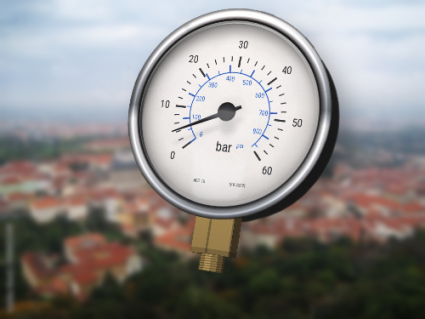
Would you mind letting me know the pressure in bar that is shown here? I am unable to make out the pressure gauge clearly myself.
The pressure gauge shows 4 bar
